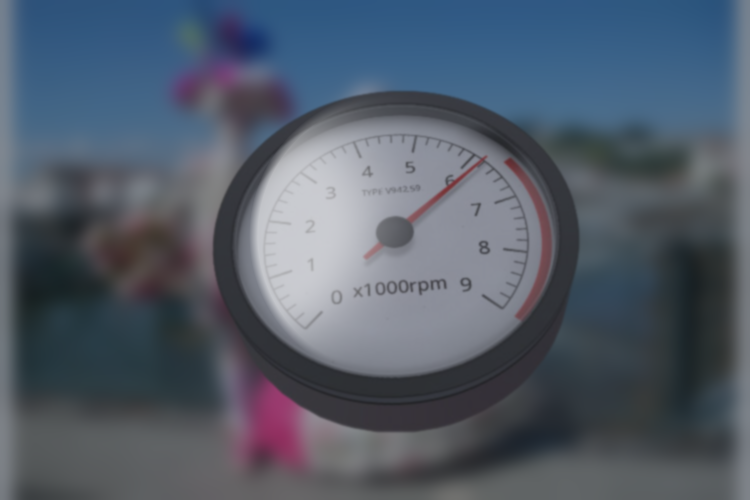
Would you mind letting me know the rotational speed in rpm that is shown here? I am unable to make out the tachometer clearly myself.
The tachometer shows 6200 rpm
